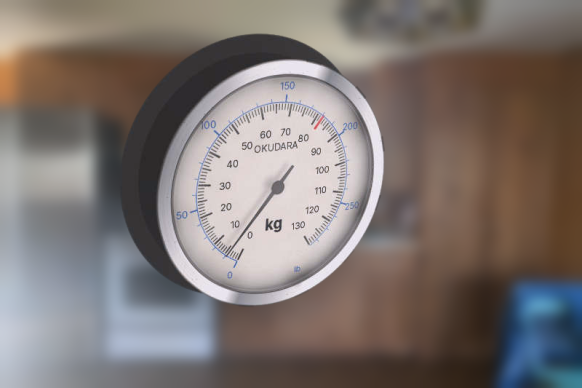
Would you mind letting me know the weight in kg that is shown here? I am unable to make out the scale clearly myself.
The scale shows 5 kg
